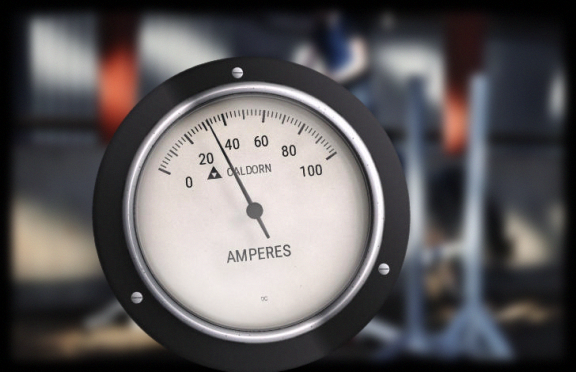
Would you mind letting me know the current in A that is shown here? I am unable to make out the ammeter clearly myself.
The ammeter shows 32 A
